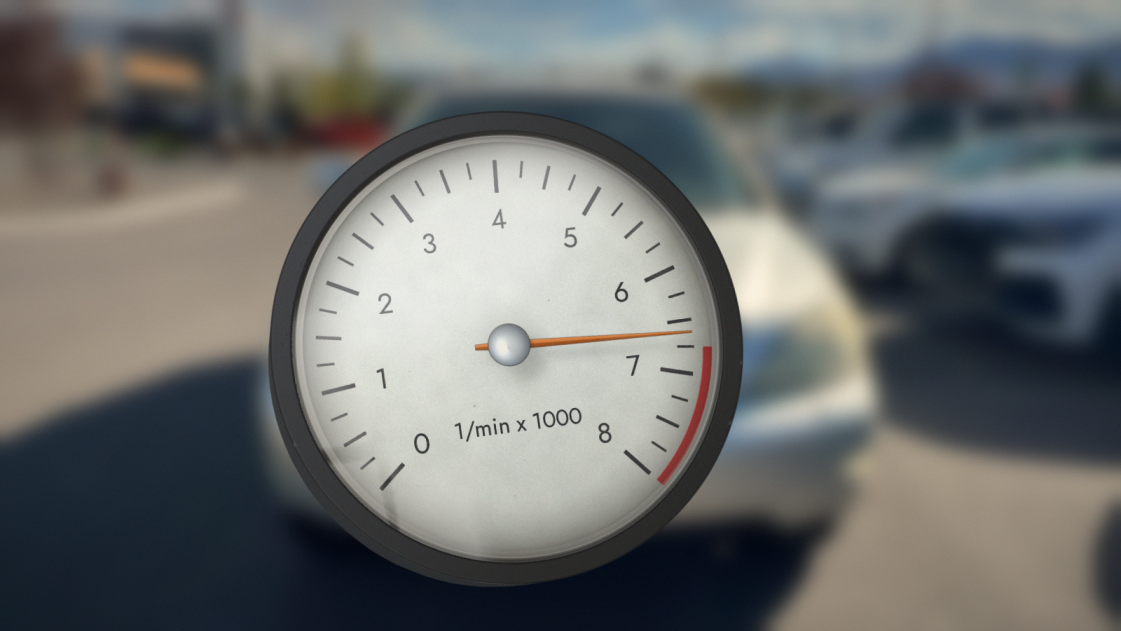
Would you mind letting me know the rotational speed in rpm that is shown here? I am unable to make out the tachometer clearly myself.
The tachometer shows 6625 rpm
